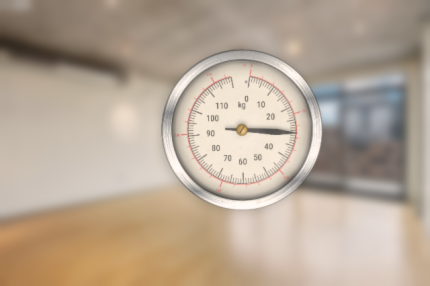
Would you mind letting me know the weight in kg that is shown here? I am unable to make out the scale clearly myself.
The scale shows 30 kg
